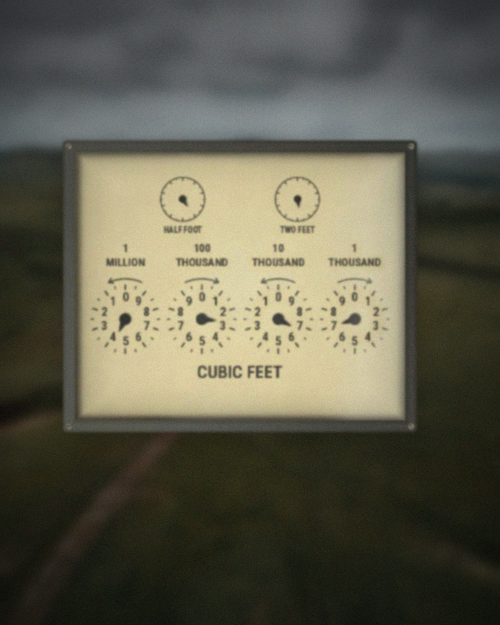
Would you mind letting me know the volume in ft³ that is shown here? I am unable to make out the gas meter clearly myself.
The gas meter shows 426700 ft³
